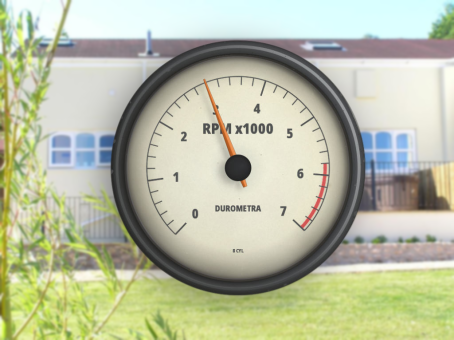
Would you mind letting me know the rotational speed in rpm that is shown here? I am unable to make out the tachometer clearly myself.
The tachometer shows 3000 rpm
